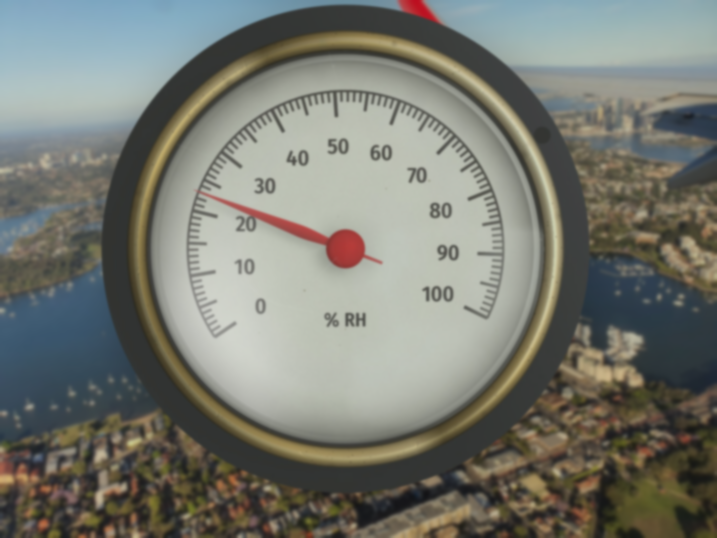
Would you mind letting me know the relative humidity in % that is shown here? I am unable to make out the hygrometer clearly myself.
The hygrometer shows 23 %
